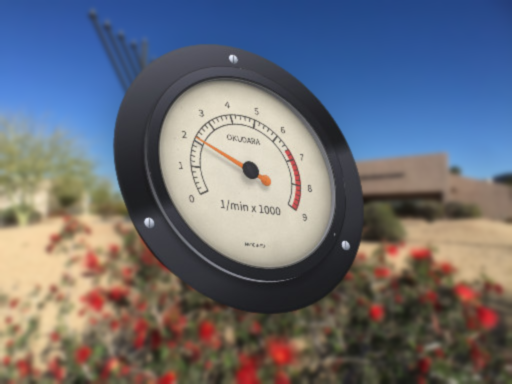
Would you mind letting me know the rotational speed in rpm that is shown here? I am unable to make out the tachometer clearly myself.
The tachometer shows 2000 rpm
